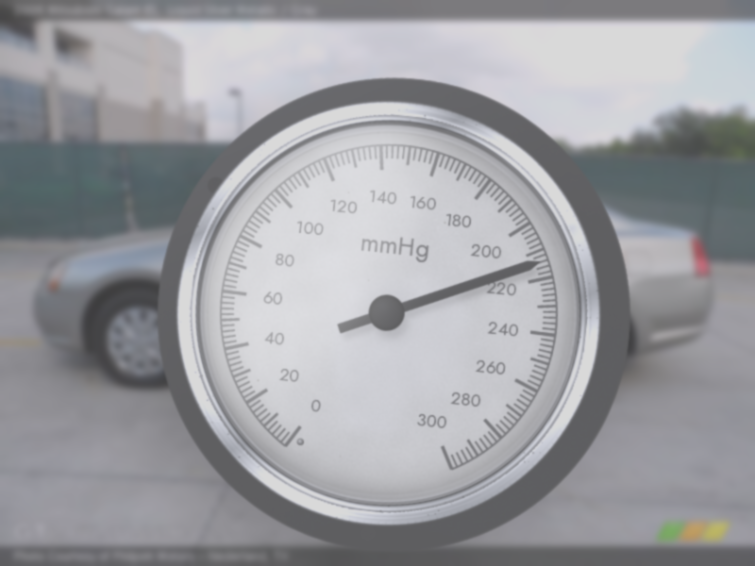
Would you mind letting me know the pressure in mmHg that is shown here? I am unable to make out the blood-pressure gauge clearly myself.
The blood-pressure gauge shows 214 mmHg
